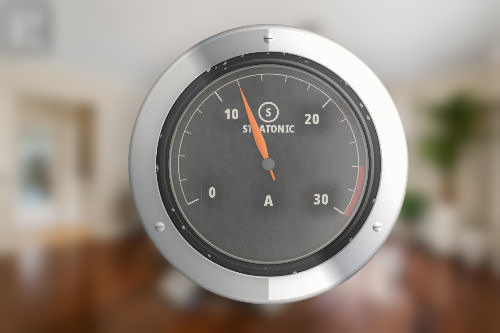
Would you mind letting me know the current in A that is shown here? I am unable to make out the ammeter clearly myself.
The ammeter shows 12 A
